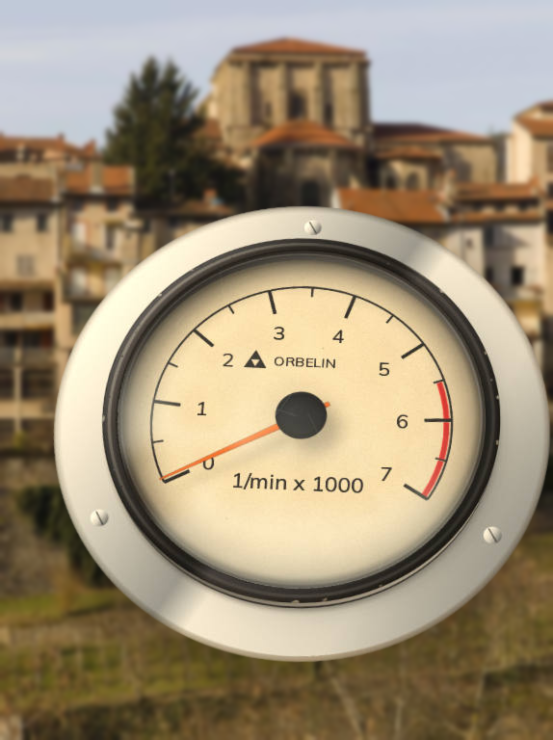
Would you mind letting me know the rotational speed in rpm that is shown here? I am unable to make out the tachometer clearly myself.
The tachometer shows 0 rpm
